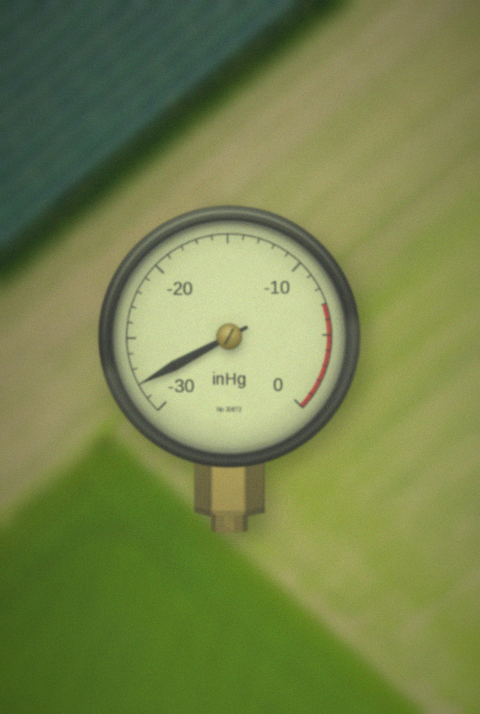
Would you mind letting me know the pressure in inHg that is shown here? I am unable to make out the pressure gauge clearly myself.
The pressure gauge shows -28 inHg
